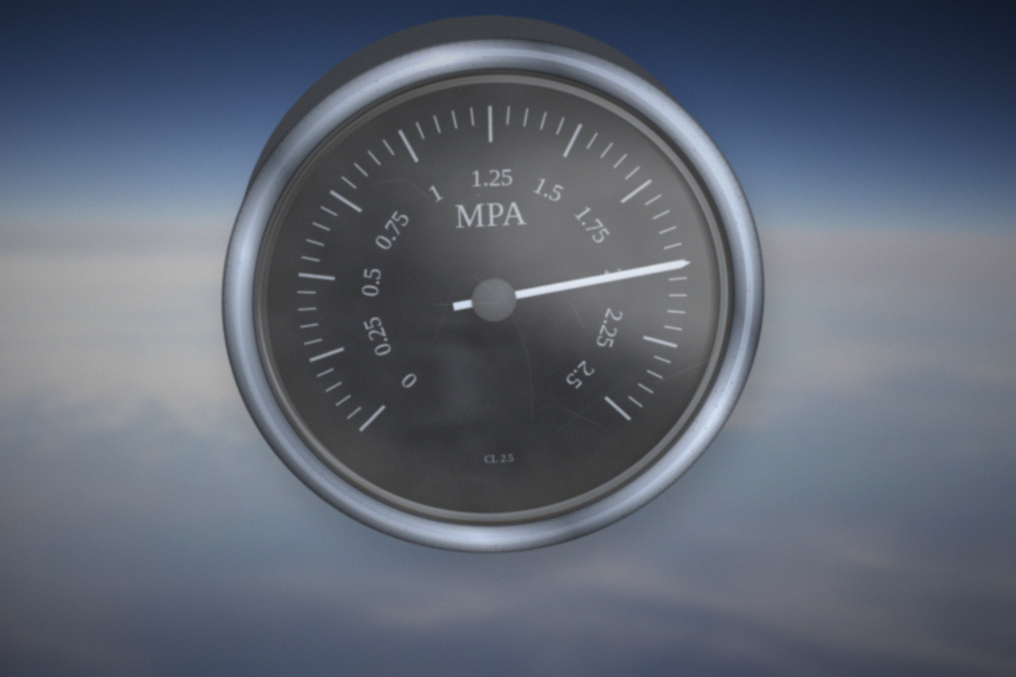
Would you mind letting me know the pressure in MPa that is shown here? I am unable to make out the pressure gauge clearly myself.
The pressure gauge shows 2 MPa
